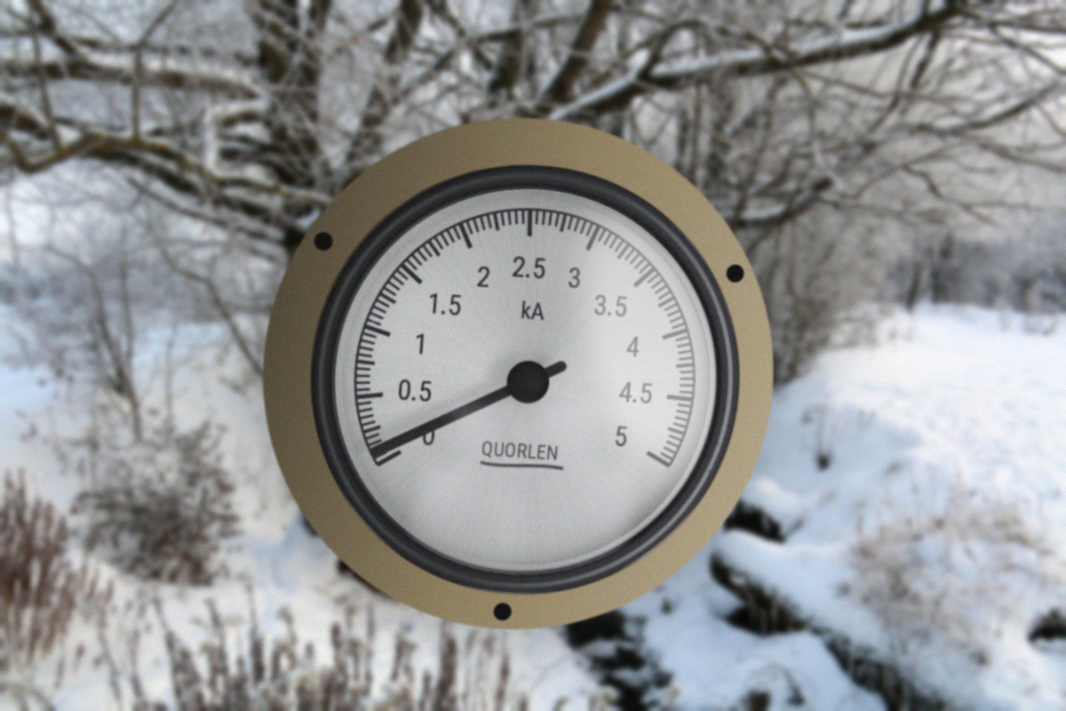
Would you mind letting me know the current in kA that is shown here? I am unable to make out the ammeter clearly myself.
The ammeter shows 0.1 kA
